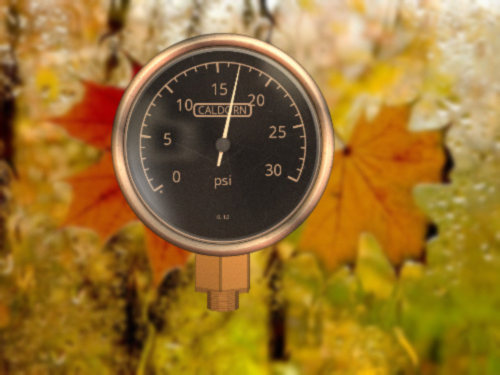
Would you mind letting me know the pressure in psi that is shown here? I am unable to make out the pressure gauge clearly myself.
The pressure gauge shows 17 psi
